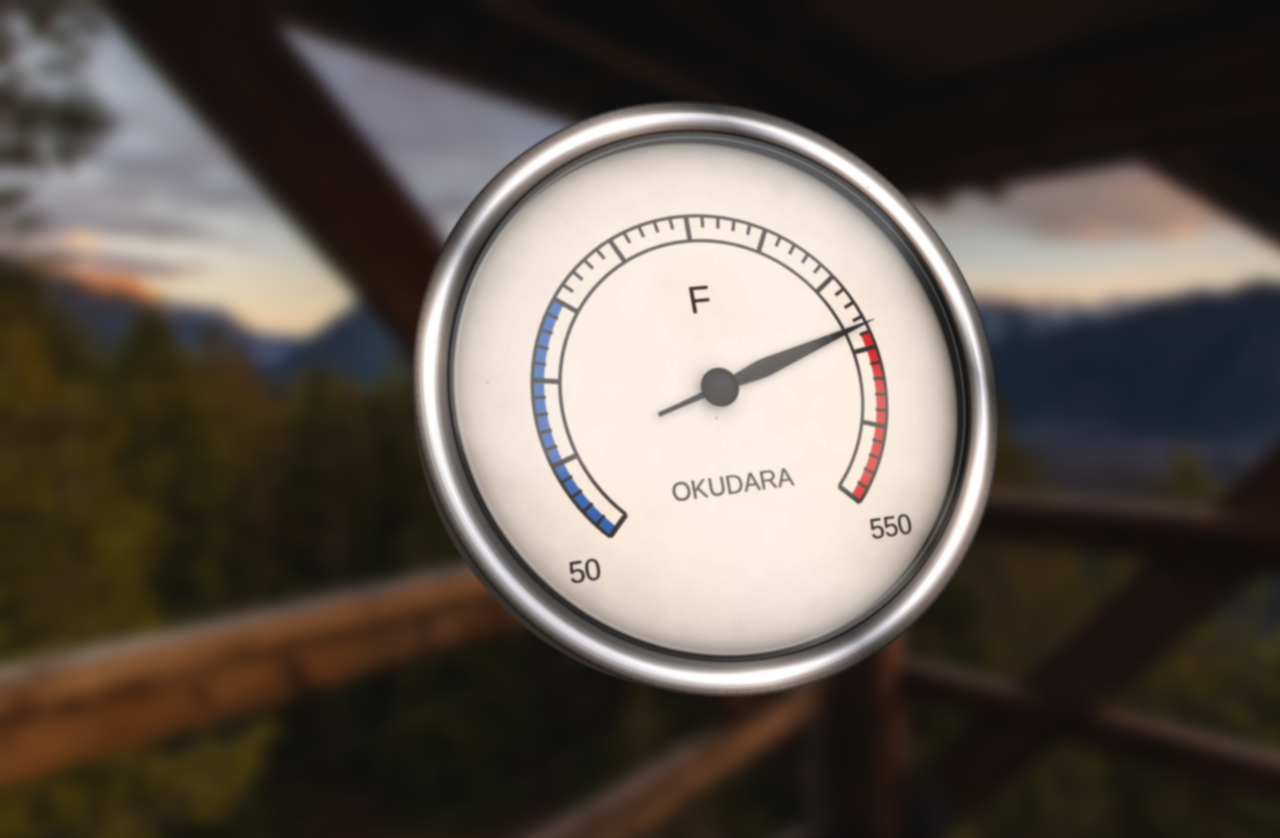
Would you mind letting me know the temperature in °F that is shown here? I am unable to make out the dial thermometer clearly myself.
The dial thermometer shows 435 °F
